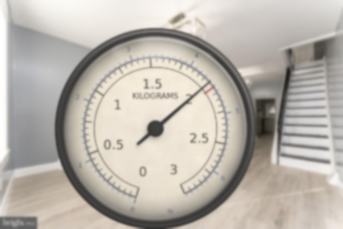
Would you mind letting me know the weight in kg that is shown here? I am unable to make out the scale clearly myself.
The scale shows 2 kg
